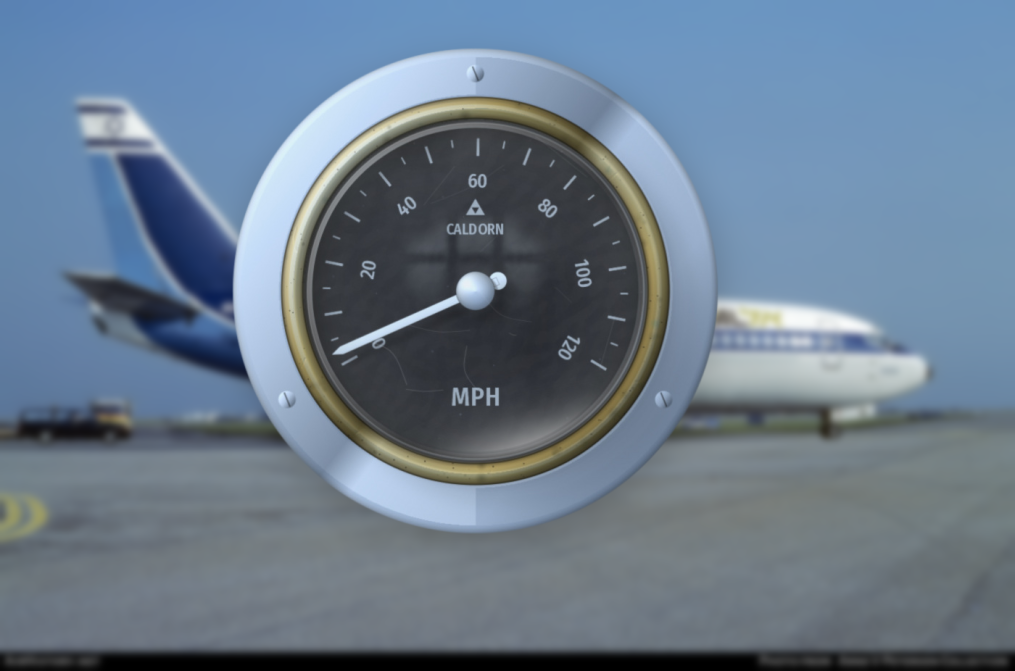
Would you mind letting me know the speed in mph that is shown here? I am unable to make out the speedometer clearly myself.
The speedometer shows 2.5 mph
